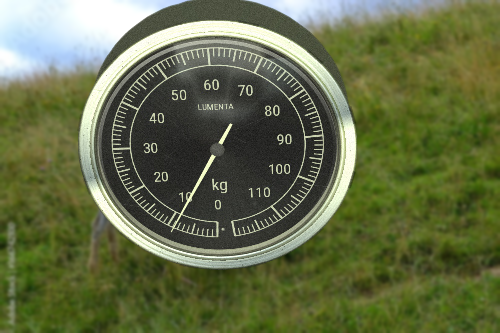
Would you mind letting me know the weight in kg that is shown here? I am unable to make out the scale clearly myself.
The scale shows 9 kg
